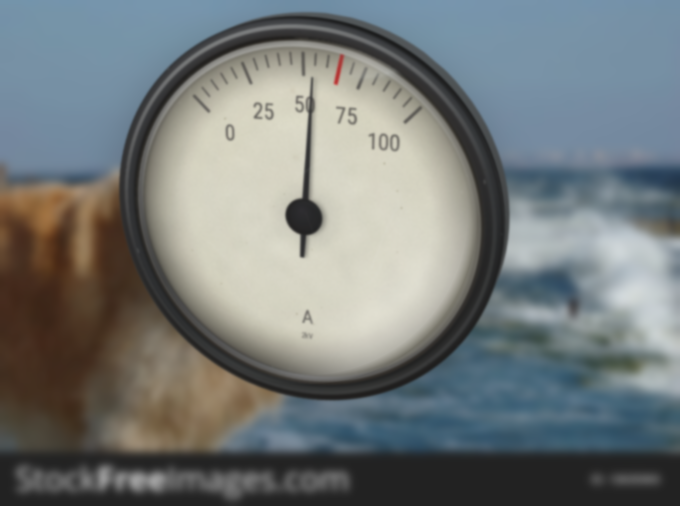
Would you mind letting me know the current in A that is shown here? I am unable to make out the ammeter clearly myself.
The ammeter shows 55 A
